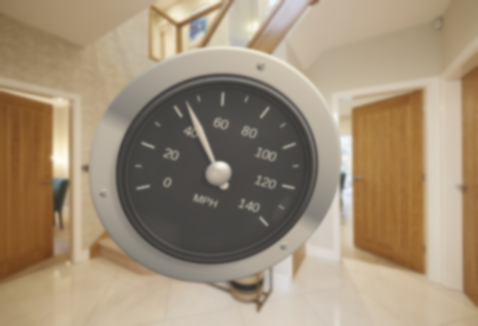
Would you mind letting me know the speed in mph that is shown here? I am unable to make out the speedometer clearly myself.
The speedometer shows 45 mph
